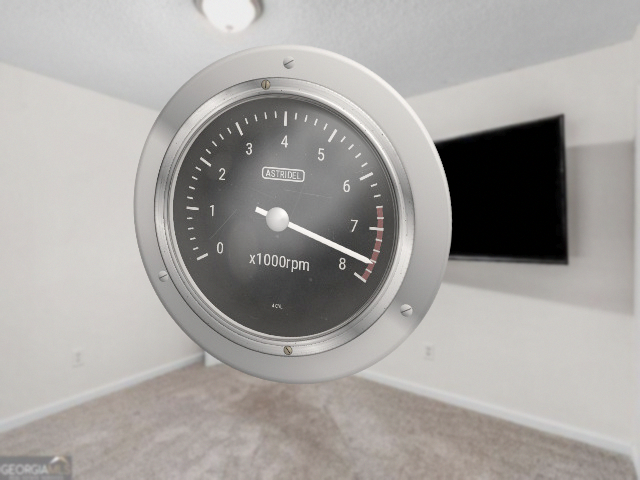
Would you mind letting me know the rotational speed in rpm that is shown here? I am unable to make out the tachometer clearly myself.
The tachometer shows 7600 rpm
